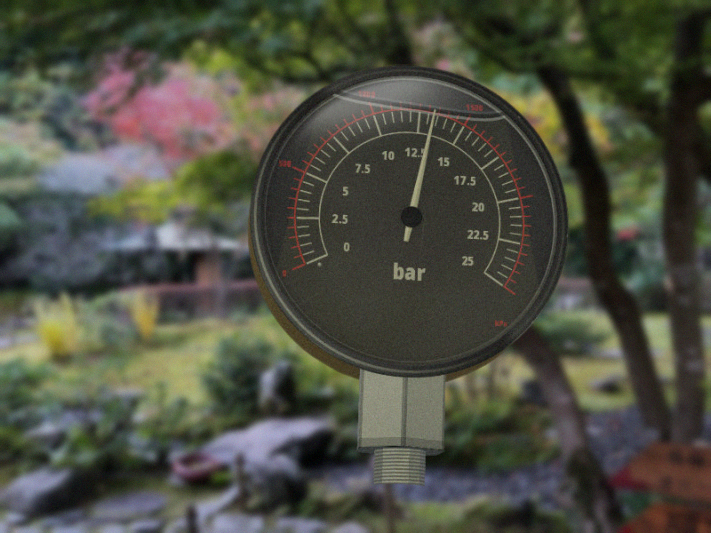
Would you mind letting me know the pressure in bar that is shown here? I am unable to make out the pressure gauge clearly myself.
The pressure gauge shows 13.25 bar
